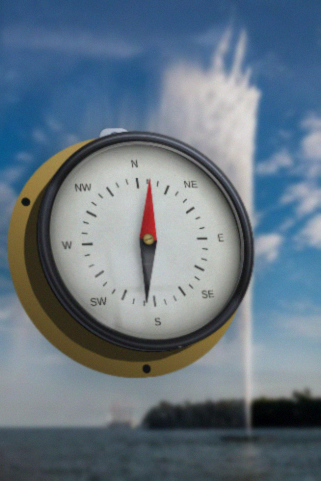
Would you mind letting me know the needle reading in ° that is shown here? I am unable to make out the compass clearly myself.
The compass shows 10 °
